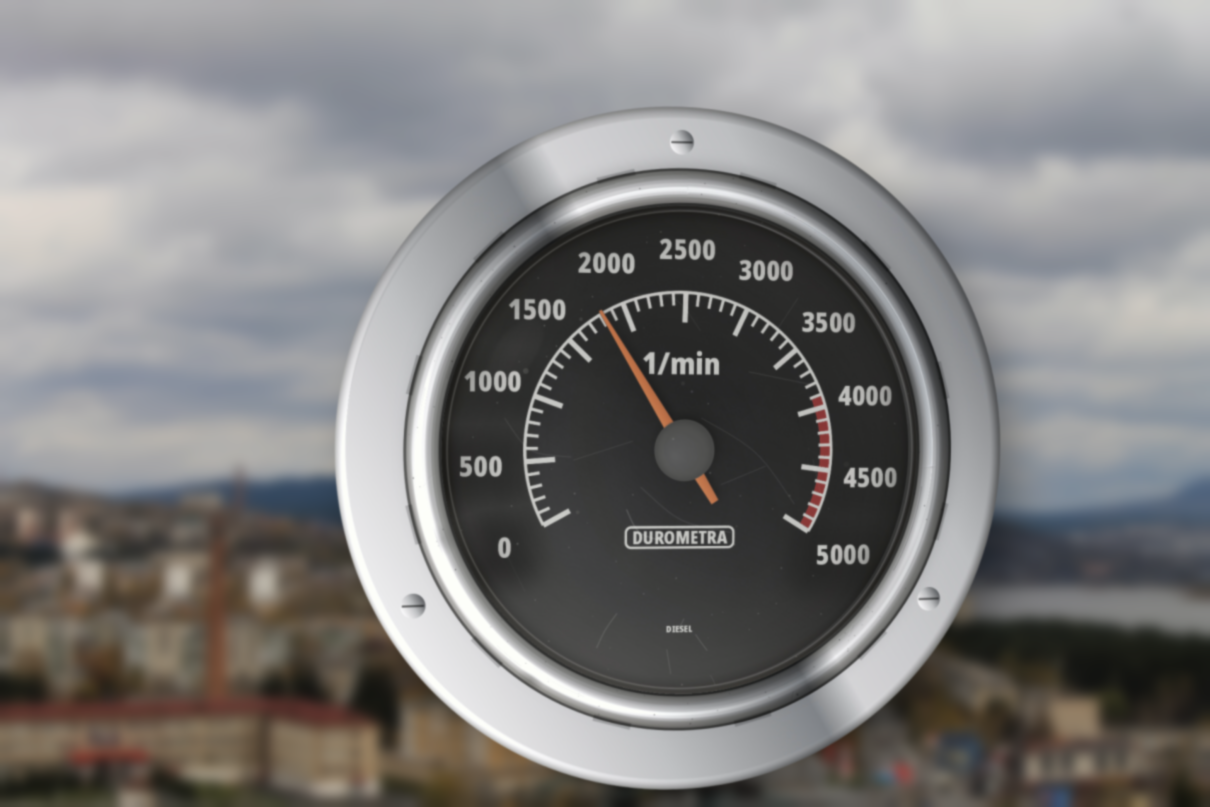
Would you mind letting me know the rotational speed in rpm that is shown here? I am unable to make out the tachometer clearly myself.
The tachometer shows 1800 rpm
